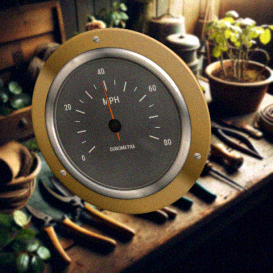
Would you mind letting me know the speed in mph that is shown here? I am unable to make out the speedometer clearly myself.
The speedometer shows 40 mph
